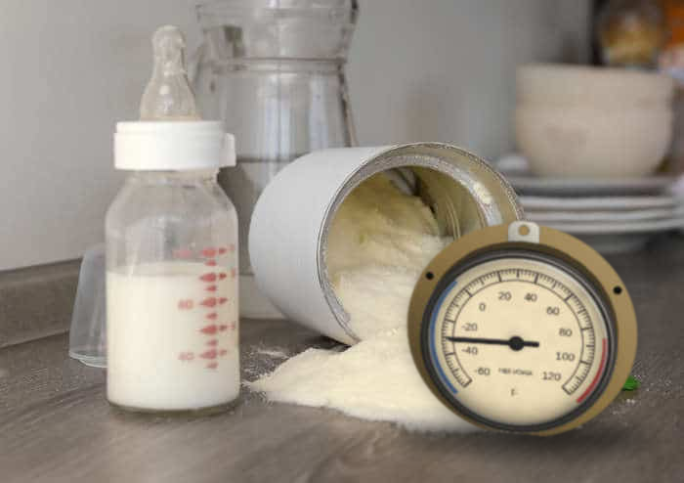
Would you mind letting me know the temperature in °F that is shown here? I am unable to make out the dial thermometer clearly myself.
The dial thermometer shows -30 °F
